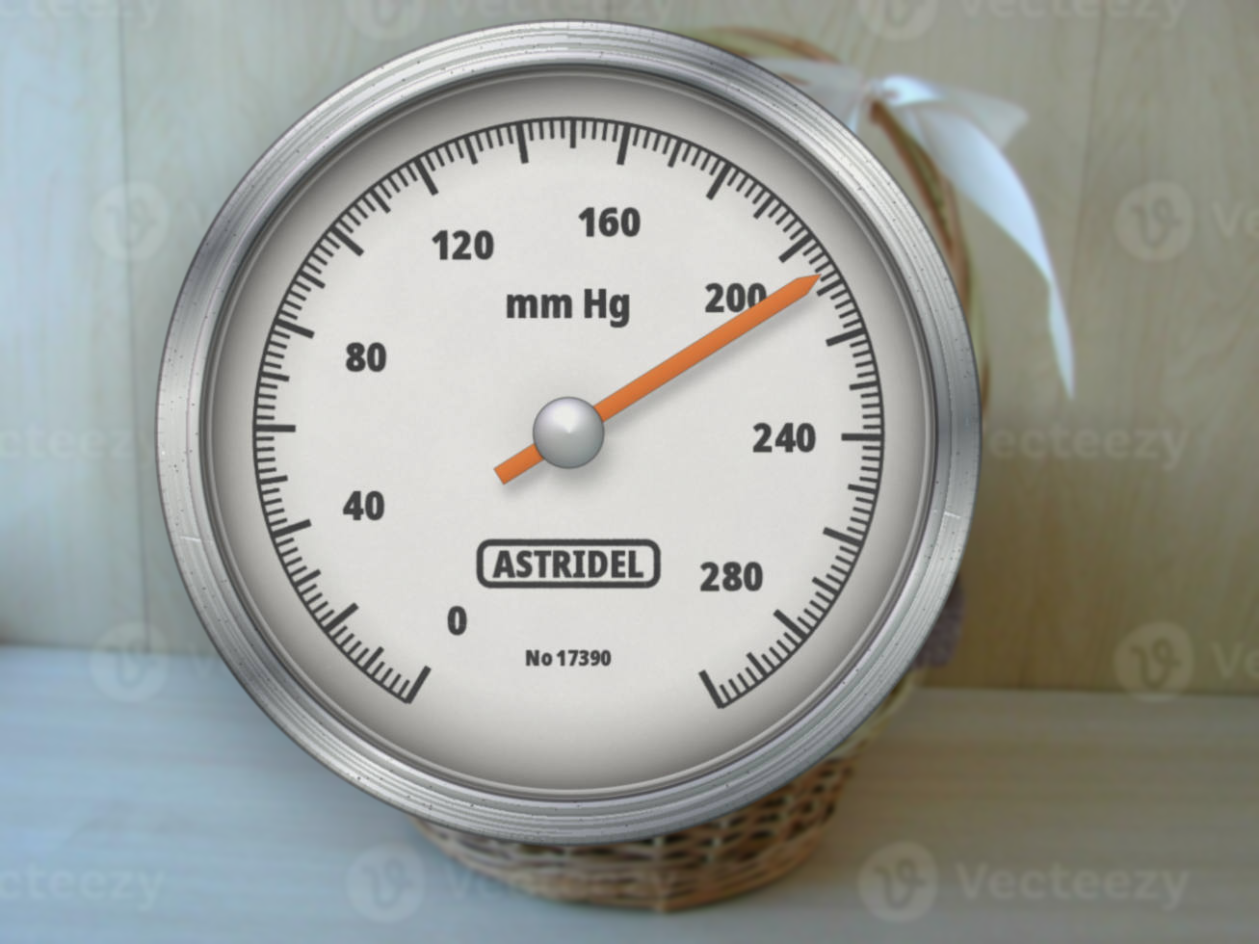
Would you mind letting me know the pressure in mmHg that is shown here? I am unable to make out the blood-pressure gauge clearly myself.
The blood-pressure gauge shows 207 mmHg
